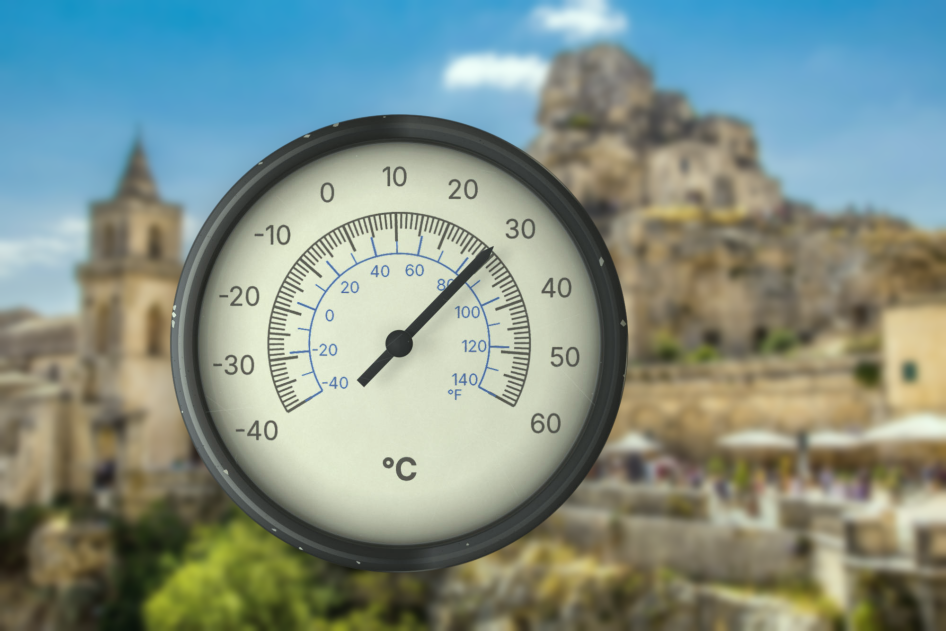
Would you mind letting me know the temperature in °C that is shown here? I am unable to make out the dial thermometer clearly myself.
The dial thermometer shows 29 °C
